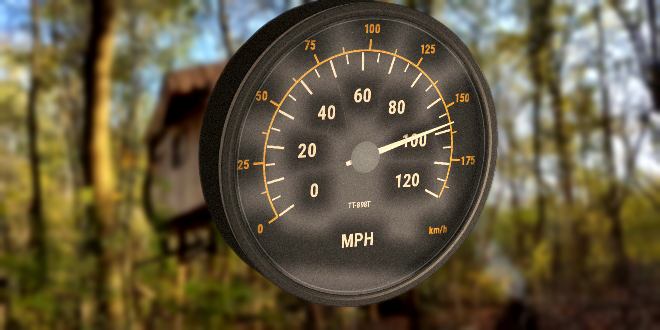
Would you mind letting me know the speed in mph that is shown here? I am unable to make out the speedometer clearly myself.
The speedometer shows 97.5 mph
